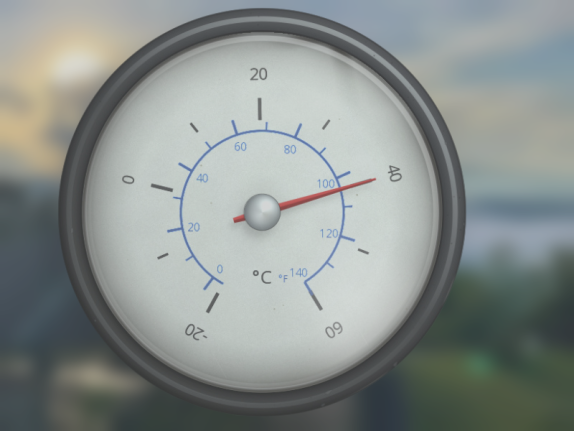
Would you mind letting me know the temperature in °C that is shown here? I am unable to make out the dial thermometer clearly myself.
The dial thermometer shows 40 °C
